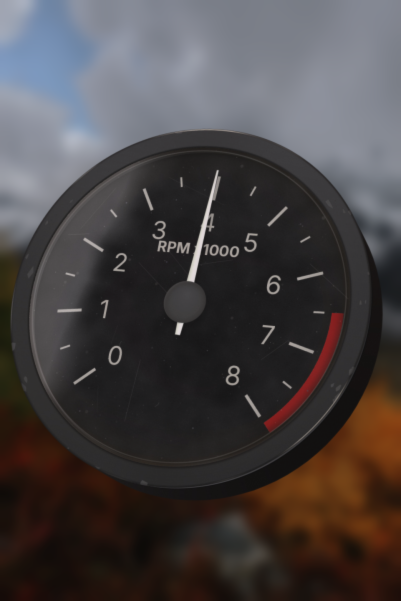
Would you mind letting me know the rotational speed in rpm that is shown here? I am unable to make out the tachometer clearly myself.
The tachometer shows 4000 rpm
